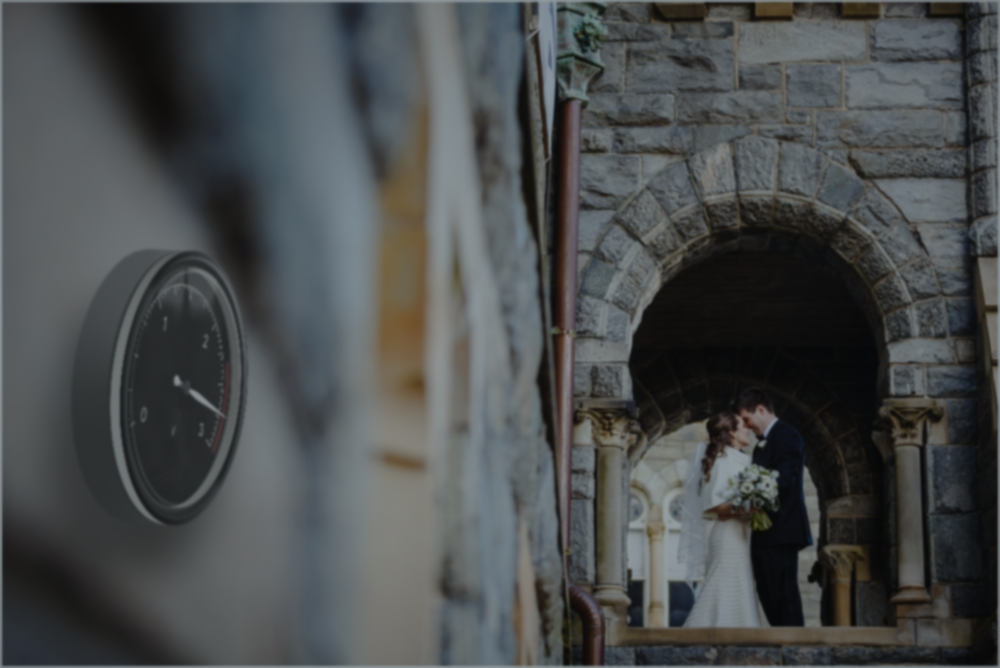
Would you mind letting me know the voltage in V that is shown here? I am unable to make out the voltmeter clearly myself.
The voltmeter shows 2.75 V
